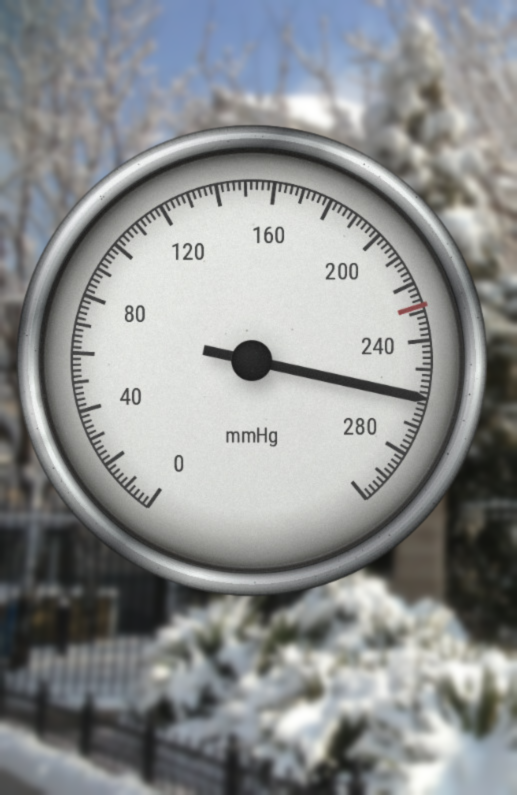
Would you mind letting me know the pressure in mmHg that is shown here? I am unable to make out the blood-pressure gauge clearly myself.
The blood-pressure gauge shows 260 mmHg
